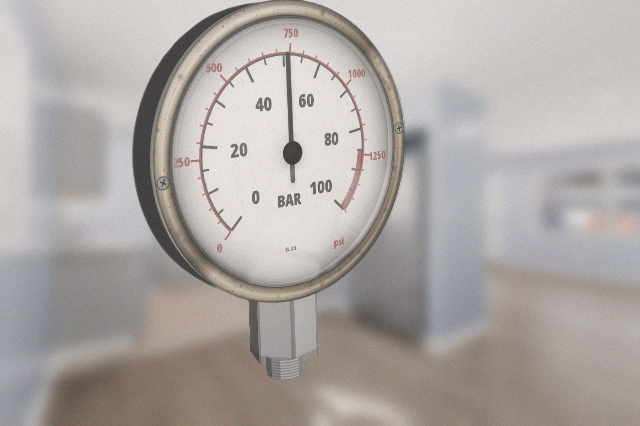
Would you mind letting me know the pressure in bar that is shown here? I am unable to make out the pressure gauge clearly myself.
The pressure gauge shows 50 bar
